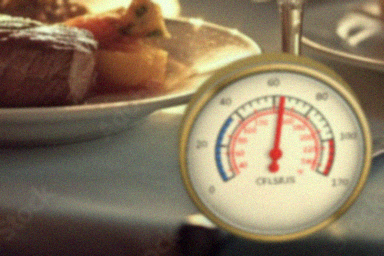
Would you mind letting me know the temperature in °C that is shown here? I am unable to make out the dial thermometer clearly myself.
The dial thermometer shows 64 °C
